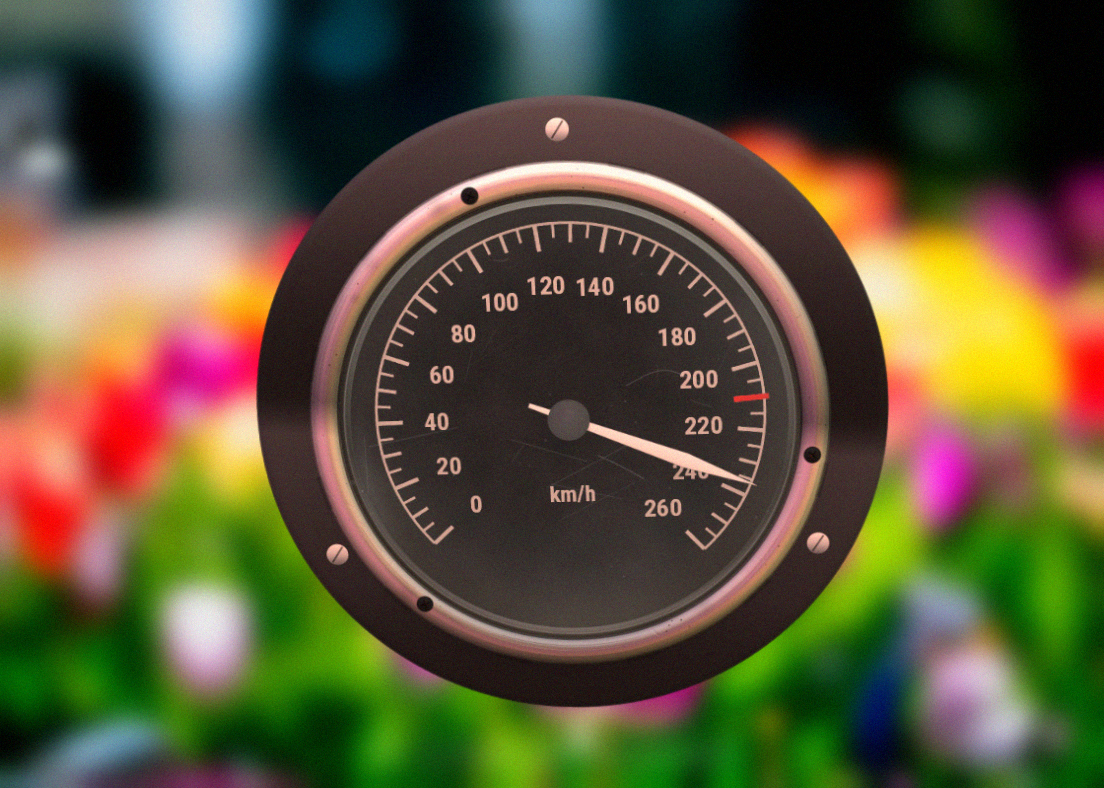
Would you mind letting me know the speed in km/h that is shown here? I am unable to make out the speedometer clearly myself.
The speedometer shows 235 km/h
